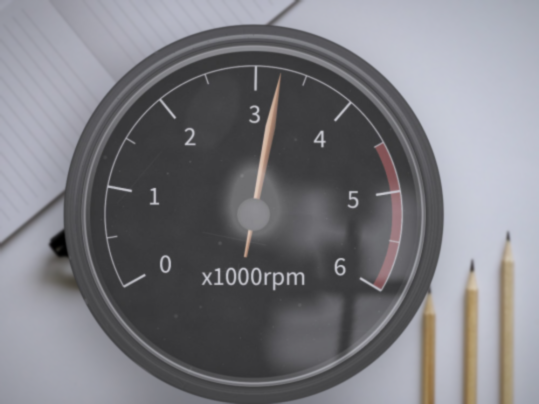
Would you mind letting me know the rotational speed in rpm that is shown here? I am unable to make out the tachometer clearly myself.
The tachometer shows 3250 rpm
